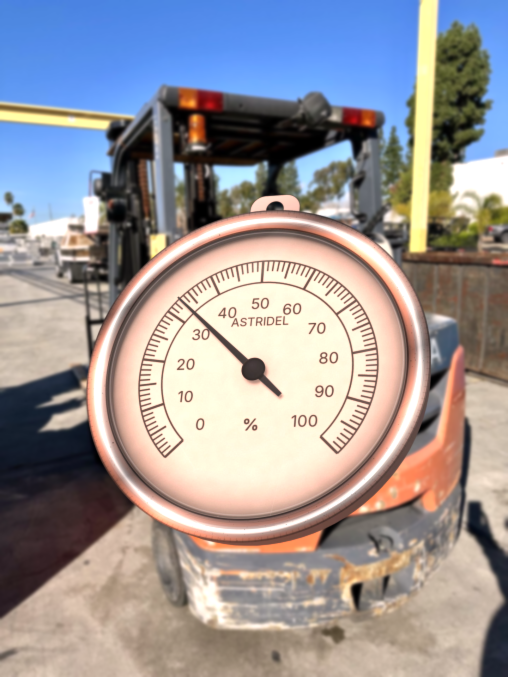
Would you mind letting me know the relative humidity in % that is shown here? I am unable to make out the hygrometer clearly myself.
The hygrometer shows 33 %
